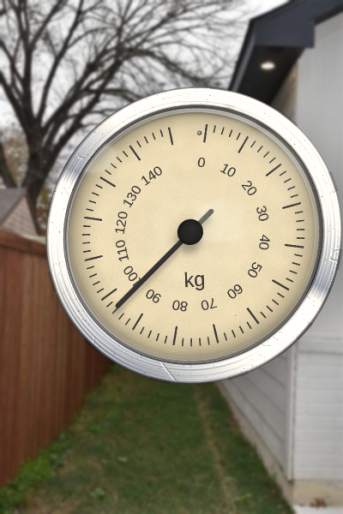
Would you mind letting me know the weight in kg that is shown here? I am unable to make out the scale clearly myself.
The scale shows 96 kg
